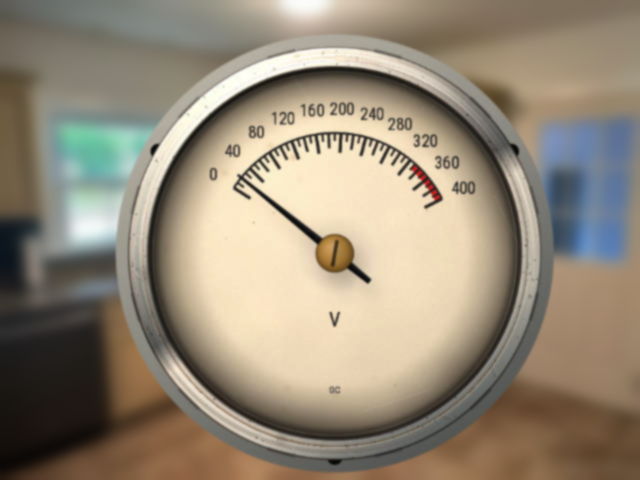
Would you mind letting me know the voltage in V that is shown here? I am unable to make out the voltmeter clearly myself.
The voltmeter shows 20 V
